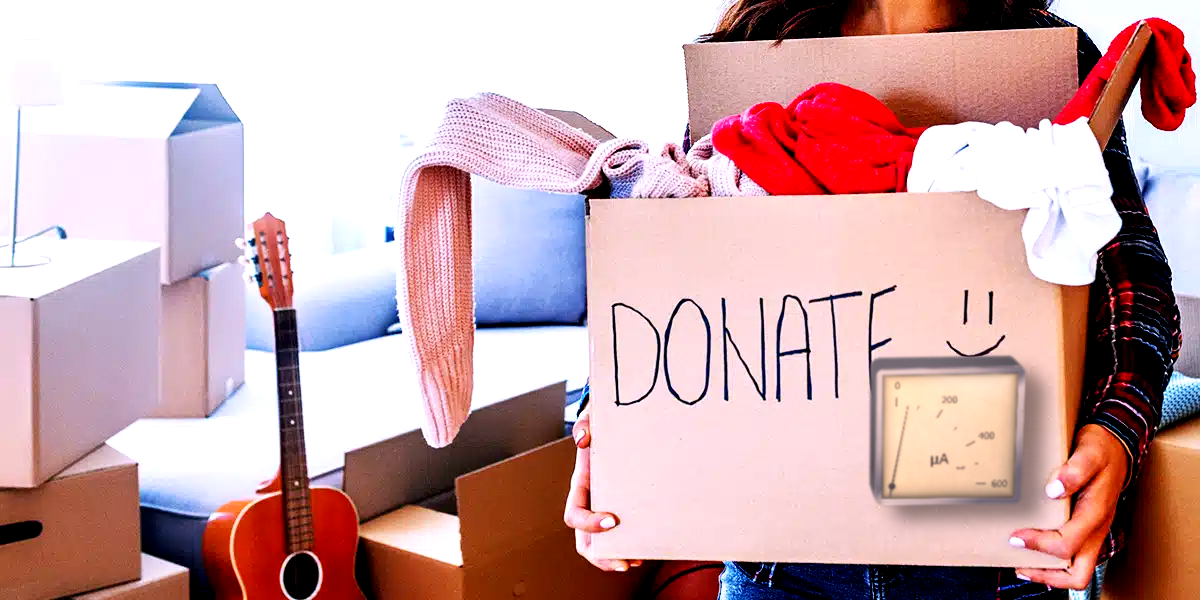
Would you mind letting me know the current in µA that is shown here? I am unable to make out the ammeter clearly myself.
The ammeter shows 50 µA
